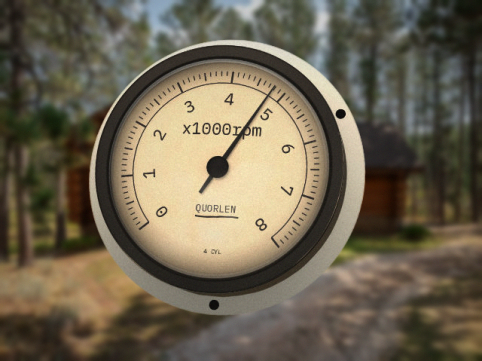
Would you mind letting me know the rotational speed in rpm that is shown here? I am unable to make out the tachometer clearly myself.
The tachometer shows 4800 rpm
